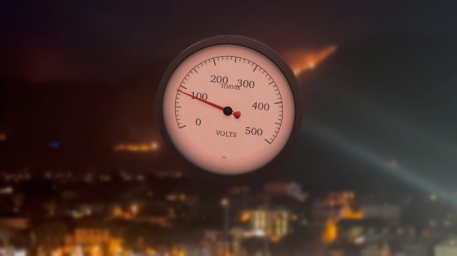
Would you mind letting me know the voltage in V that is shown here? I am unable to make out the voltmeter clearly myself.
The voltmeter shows 90 V
